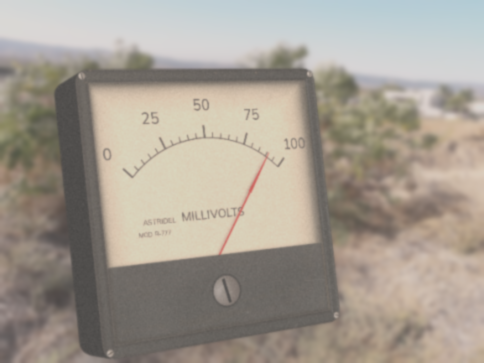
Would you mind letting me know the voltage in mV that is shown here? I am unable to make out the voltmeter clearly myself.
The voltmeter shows 90 mV
